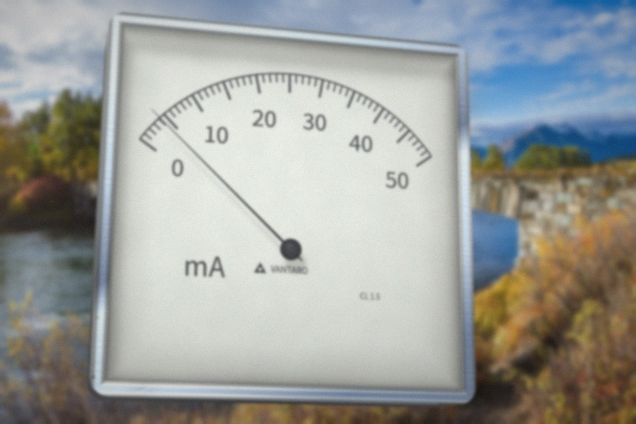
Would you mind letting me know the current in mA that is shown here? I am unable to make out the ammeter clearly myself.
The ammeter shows 4 mA
